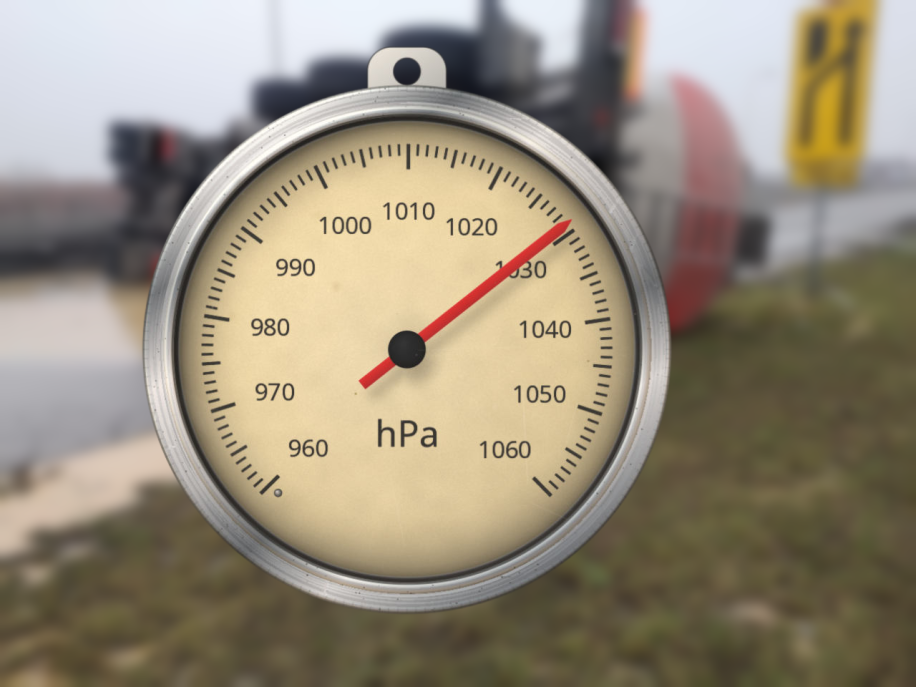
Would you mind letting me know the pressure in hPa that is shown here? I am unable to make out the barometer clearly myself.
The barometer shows 1029 hPa
